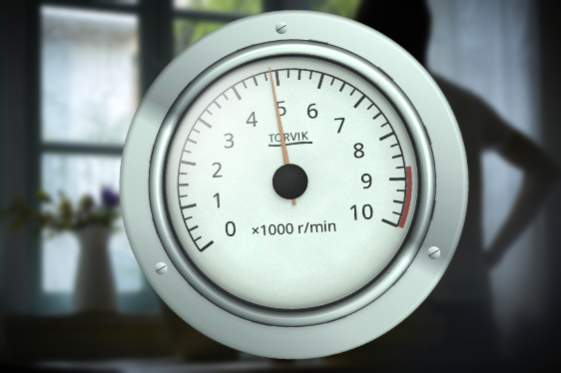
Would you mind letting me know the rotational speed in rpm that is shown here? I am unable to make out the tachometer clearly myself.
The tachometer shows 4875 rpm
